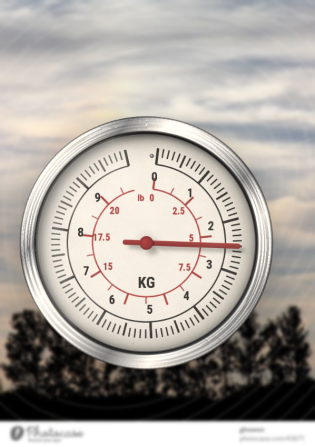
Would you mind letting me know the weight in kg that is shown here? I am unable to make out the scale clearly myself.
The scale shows 2.5 kg
